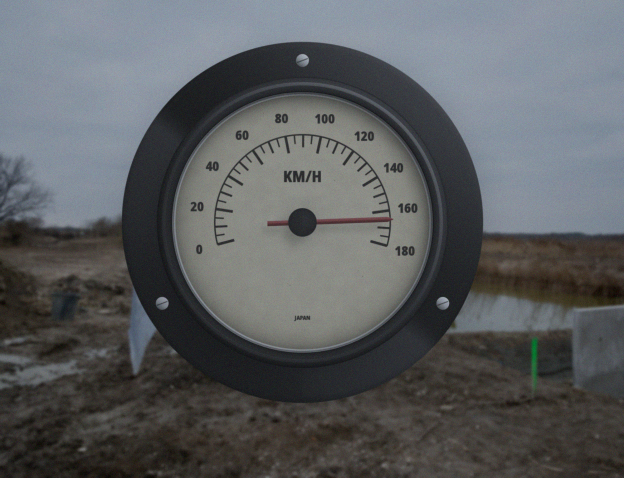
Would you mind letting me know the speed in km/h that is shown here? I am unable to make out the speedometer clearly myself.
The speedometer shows 165 km/h
